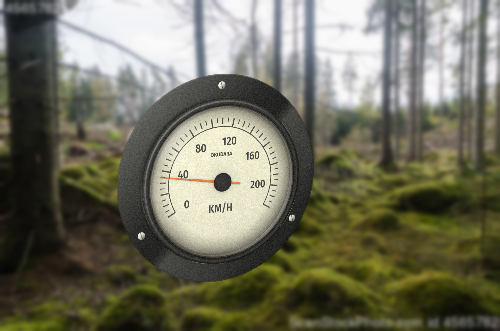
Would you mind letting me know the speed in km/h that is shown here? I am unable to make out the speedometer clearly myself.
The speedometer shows 35 km/h
